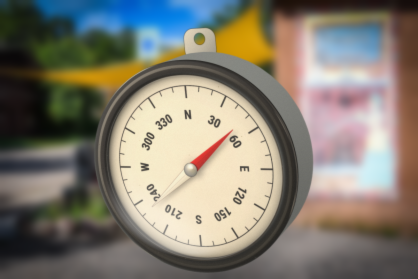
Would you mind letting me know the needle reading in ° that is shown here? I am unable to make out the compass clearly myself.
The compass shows 50 °
